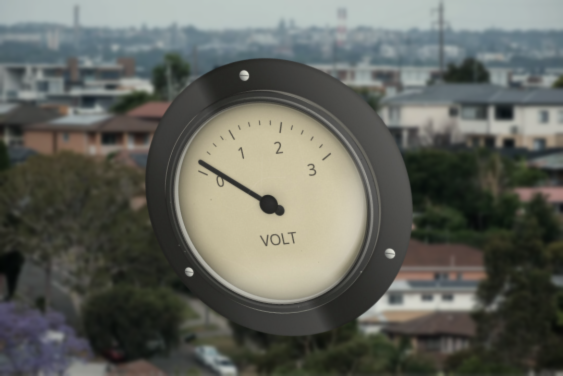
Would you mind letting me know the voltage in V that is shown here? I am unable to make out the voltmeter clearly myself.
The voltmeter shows 0.2 V
